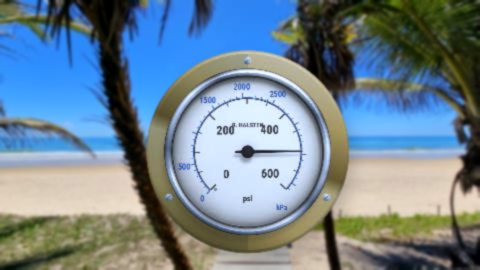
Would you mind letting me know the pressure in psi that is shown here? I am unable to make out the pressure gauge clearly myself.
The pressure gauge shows 500 psi
